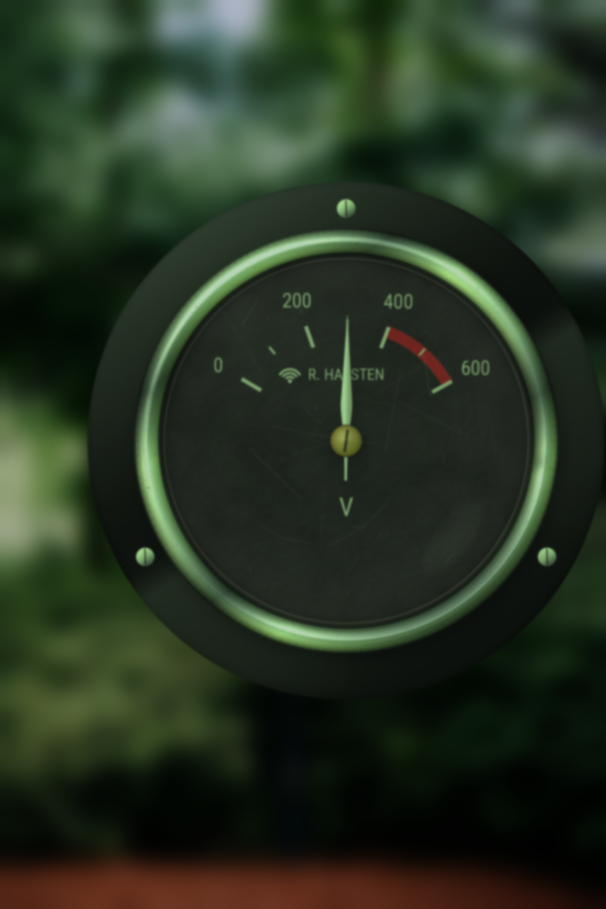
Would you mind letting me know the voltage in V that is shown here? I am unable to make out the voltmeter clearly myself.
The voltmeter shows 300 V
